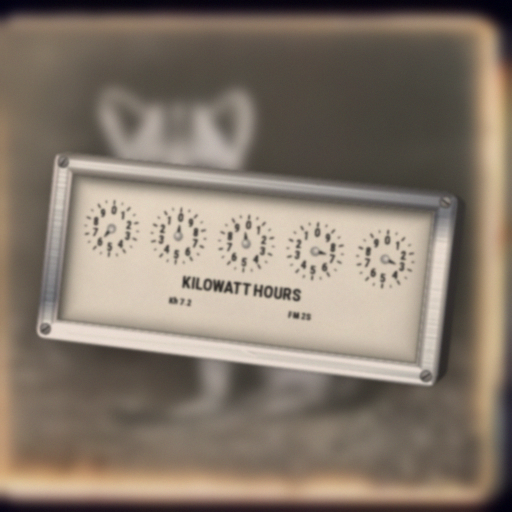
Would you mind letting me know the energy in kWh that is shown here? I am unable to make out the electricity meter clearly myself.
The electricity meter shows 59973 kWh
